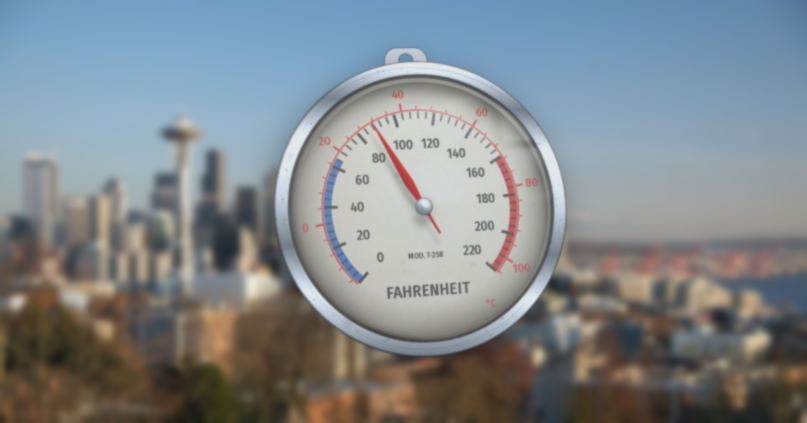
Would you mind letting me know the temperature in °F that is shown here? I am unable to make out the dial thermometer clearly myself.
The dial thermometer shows 88 °F
